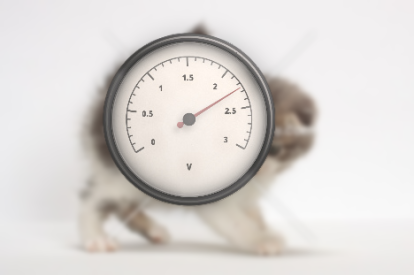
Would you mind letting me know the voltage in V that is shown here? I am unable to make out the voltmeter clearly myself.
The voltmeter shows 2.25 V
